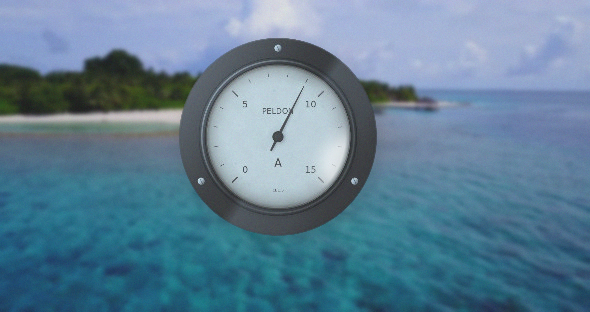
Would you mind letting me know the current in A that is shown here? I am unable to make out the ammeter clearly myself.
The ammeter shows 9 A
